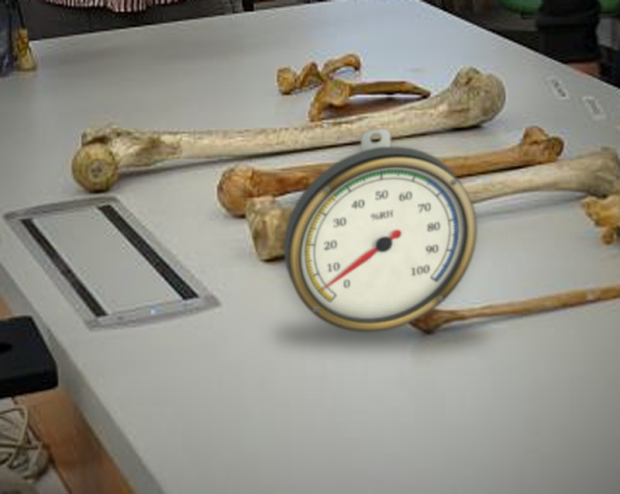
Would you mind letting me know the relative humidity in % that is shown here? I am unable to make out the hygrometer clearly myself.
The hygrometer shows 5 %
